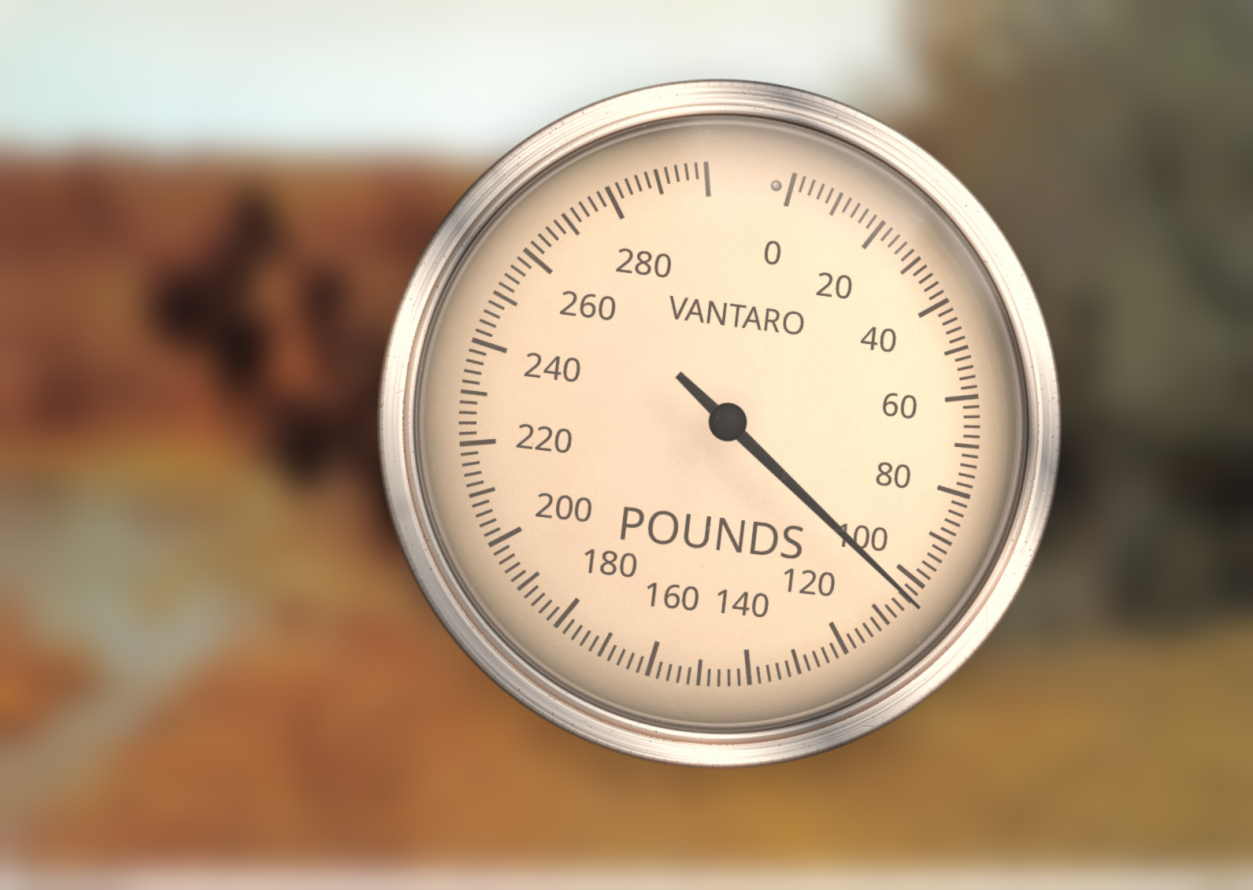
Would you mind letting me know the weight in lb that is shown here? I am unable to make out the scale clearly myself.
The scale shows 104 lb
